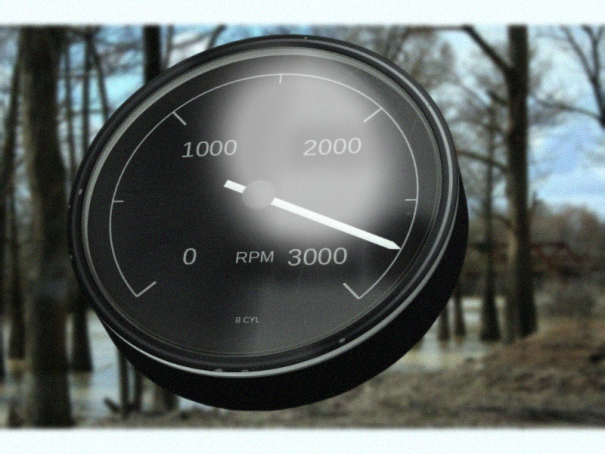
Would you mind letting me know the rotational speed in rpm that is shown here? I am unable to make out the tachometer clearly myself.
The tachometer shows 2750 rpm
